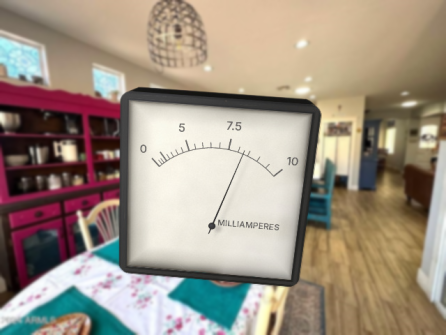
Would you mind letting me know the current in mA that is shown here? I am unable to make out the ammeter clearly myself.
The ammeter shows 8.25 mA
